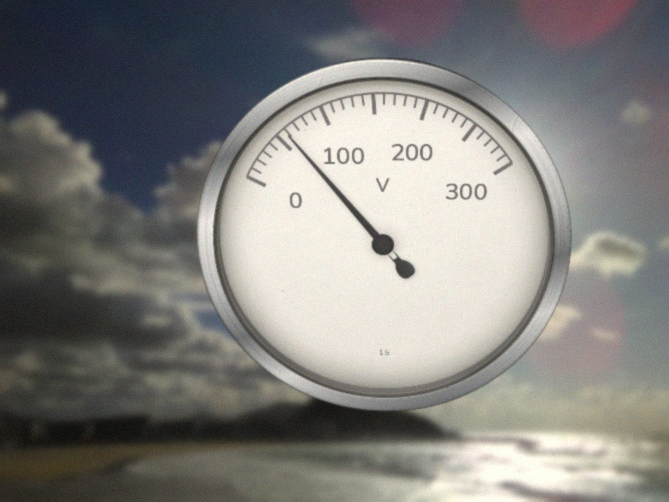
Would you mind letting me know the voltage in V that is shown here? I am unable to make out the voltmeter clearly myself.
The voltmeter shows 60 V
